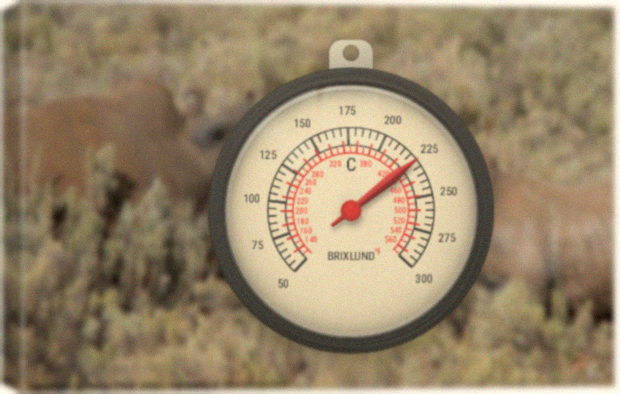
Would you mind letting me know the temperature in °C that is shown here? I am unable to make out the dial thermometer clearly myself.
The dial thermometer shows 225 °C
